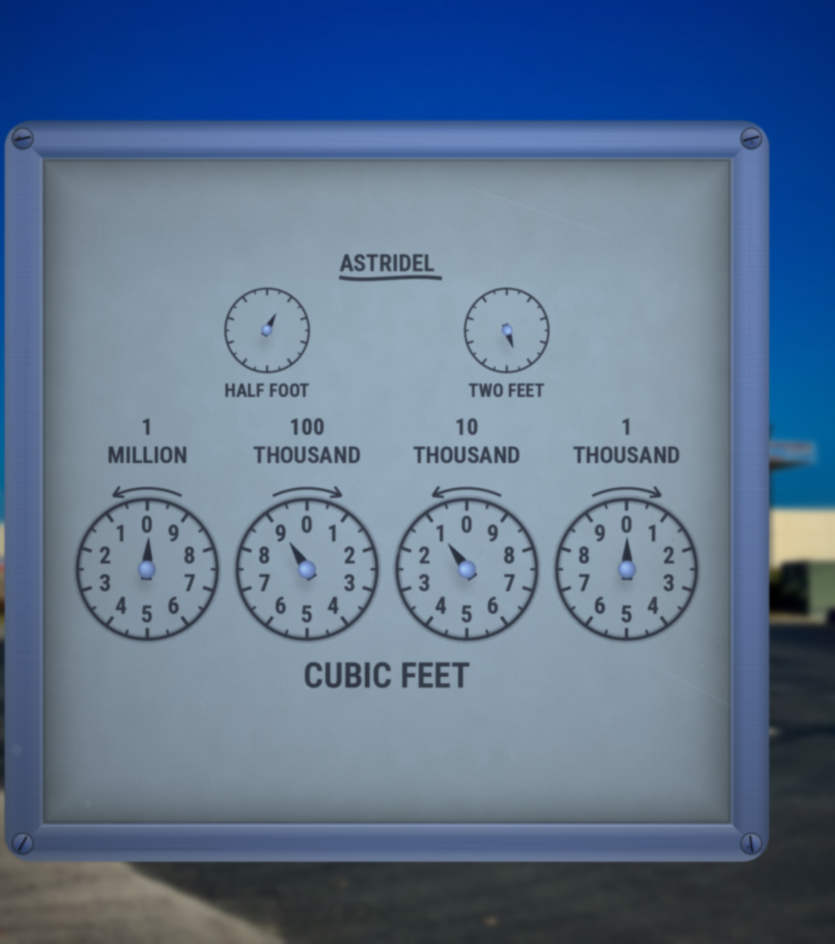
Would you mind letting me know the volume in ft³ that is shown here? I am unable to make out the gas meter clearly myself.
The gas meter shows 991000 ft³
